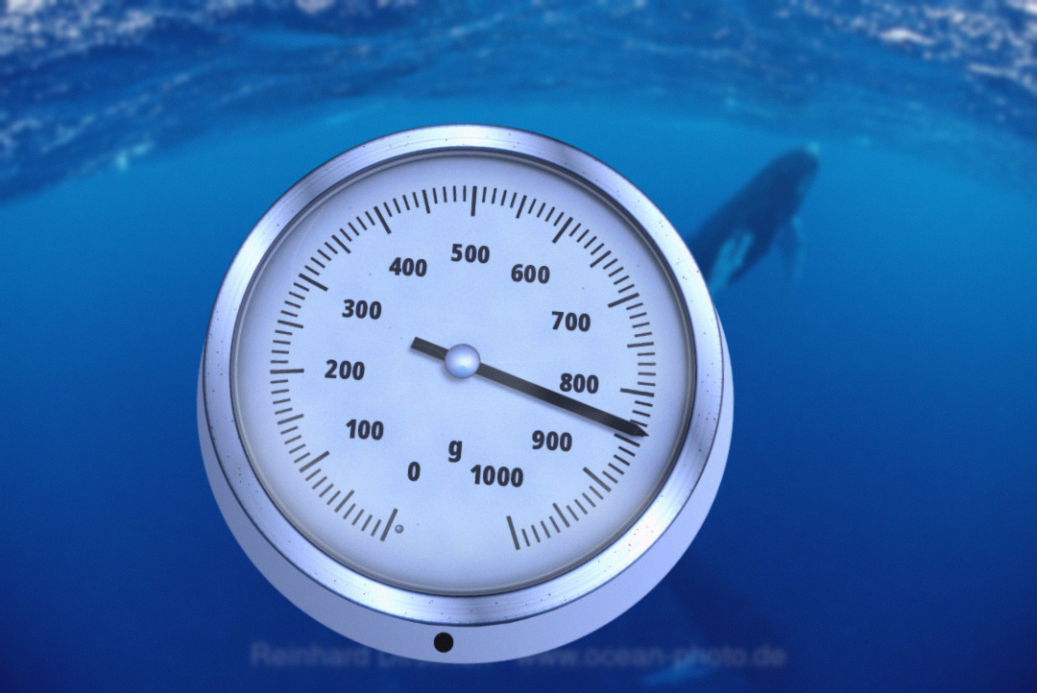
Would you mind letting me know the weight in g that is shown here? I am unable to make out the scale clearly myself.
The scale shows 840 g
